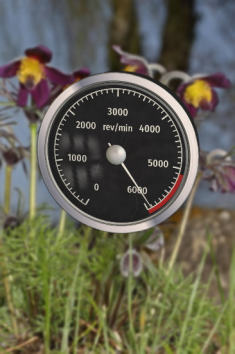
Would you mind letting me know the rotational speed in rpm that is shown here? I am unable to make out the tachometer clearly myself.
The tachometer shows 5900 rpm
